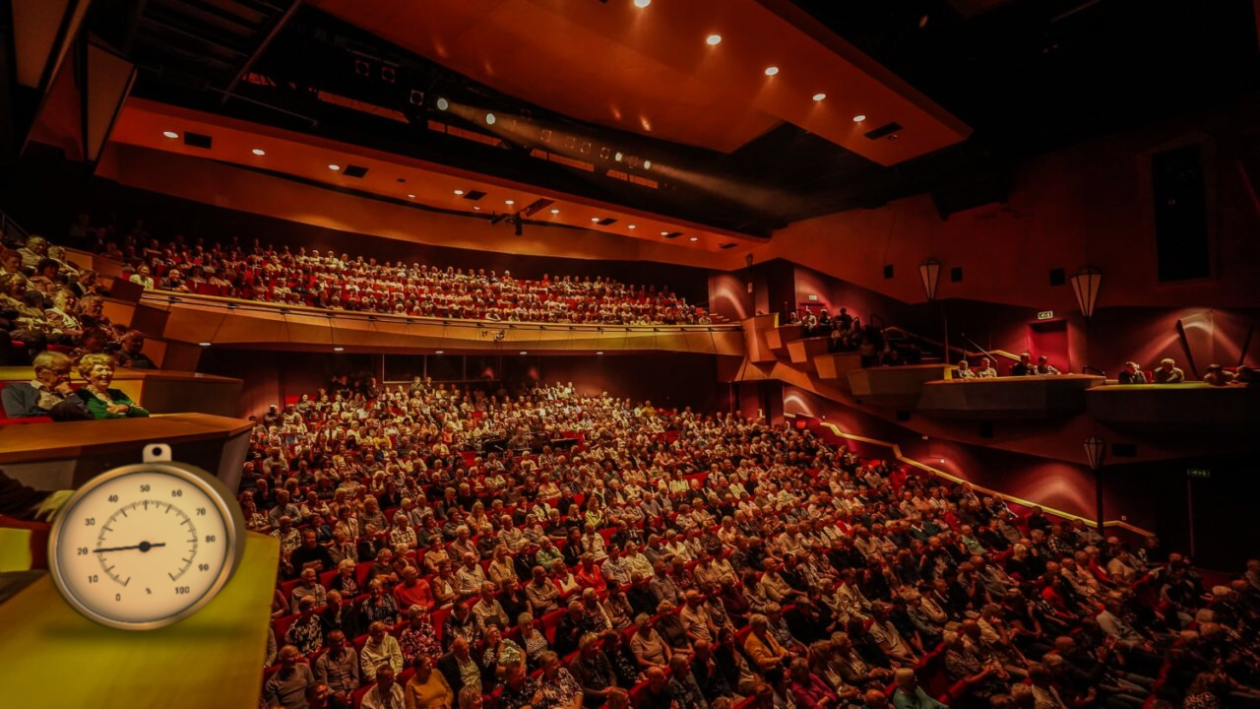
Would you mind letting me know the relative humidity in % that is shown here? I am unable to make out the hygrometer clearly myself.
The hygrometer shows 20 %
